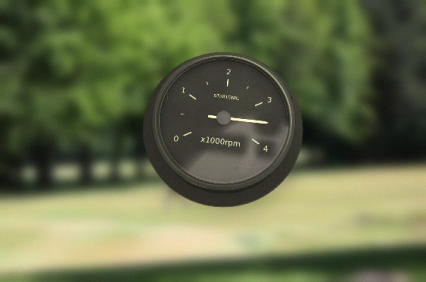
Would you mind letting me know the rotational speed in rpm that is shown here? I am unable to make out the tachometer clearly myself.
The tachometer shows 3500 rpm
